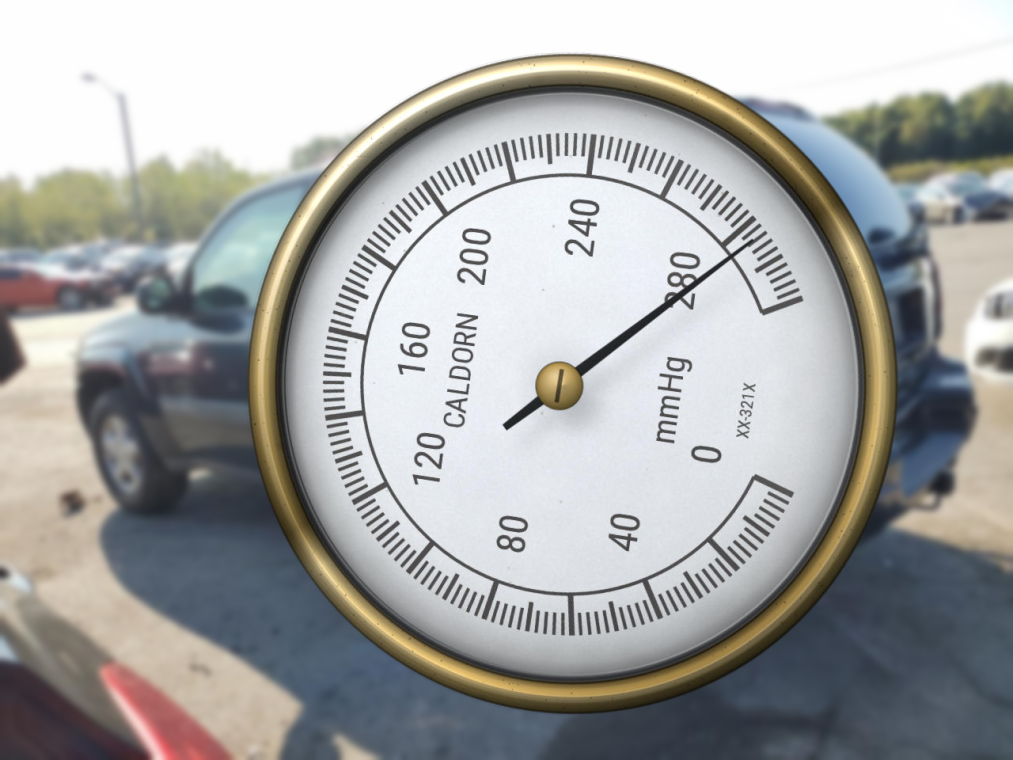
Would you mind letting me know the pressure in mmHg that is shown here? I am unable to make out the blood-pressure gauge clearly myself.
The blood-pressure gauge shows 284 mmHg
